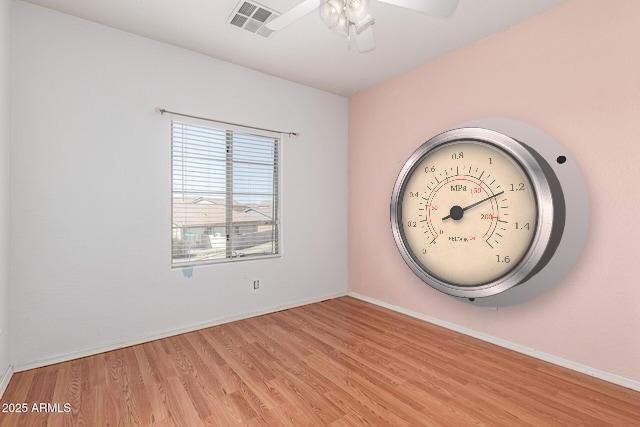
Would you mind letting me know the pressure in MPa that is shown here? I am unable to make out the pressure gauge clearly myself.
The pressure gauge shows 1.2 MPa
